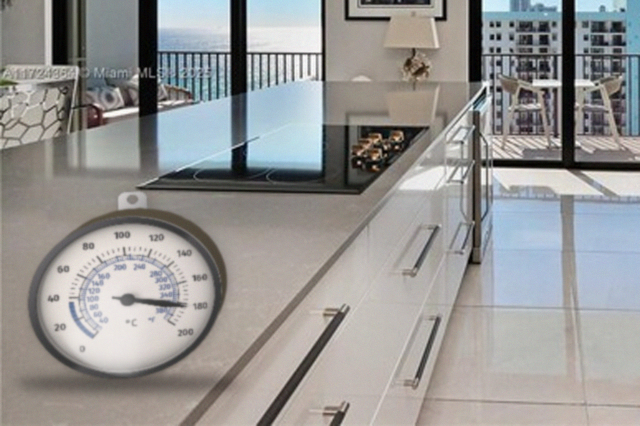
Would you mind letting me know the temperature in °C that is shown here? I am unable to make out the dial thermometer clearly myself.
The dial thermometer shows 180 °C
